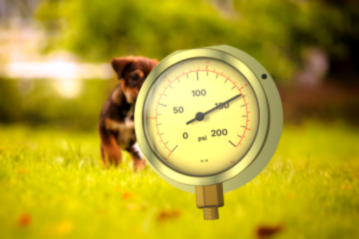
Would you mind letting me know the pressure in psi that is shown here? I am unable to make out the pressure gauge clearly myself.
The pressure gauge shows 150 psi
